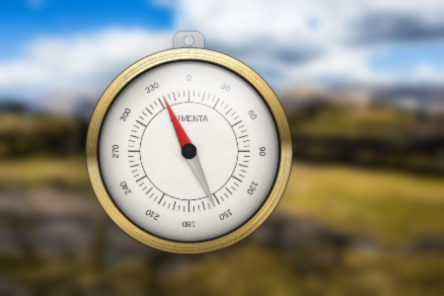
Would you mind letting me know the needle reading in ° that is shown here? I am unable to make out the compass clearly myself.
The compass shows 335 °
